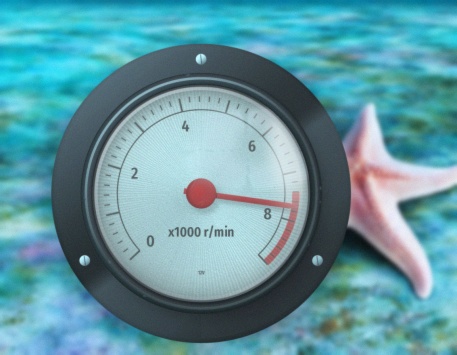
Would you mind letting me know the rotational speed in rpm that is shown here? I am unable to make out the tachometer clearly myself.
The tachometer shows 7700 rpm
